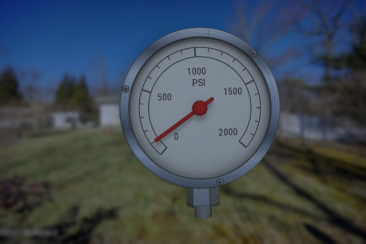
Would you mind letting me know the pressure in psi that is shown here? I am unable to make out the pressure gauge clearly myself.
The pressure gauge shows 100 psi
